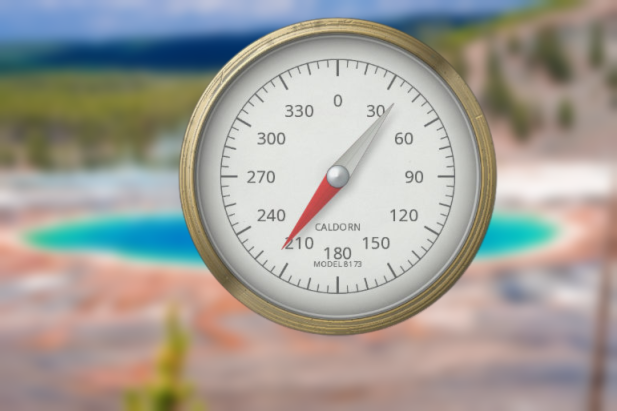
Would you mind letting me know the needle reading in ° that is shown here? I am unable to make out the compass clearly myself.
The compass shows 217.5 °
